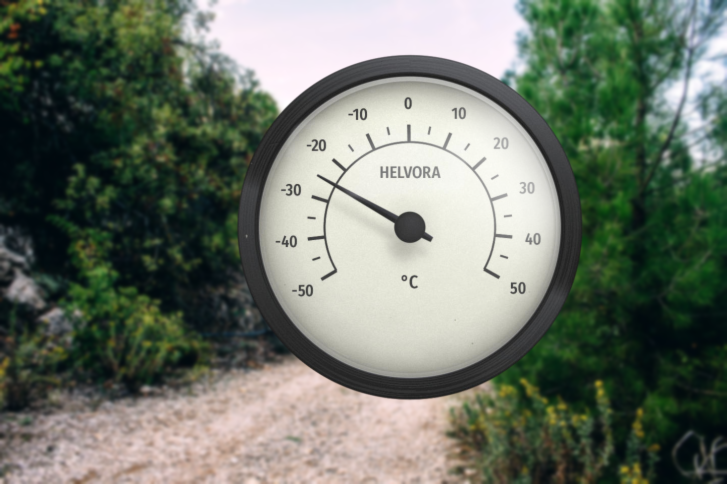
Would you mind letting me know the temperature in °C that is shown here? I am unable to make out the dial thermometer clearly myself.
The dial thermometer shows -25 °C
